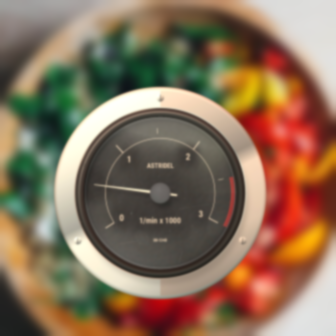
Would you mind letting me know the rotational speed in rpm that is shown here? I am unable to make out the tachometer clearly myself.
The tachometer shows 500 rpm
